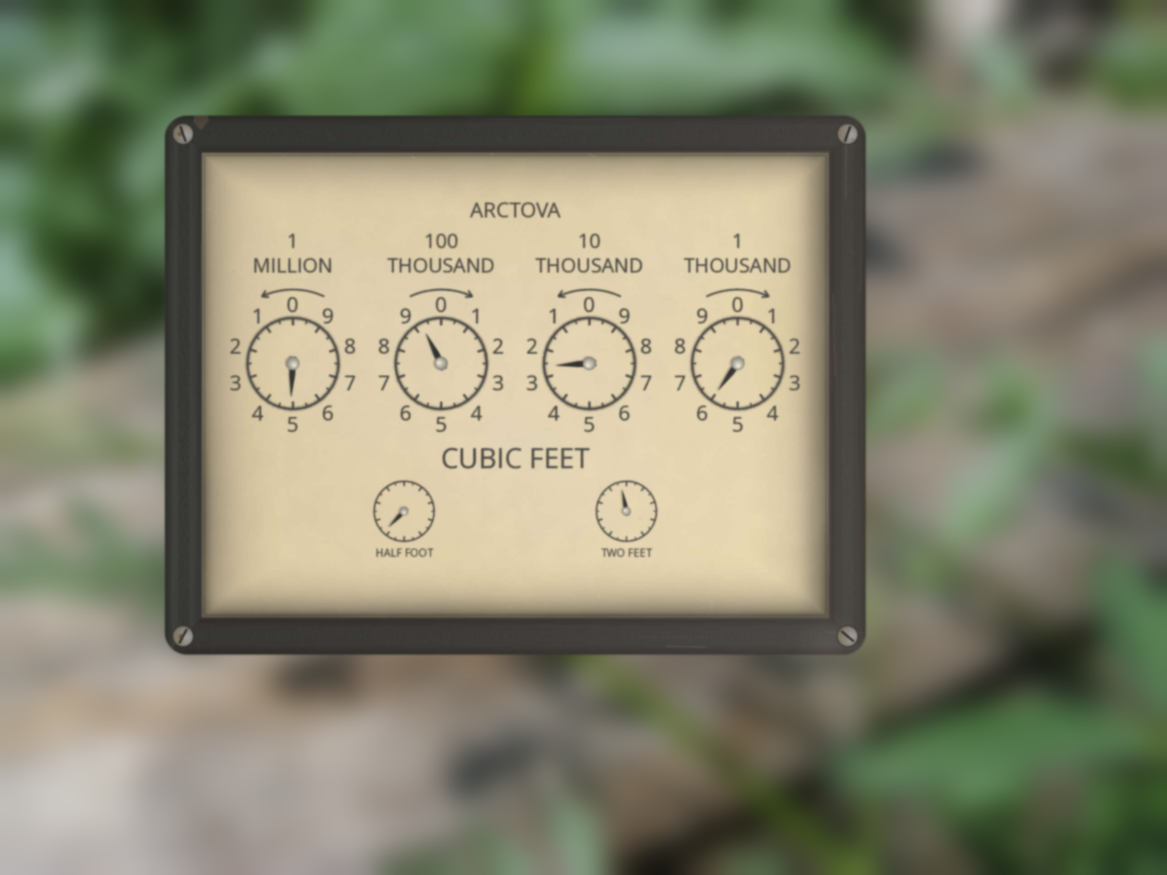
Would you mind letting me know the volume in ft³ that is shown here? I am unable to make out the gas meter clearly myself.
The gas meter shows 492600 ft³
